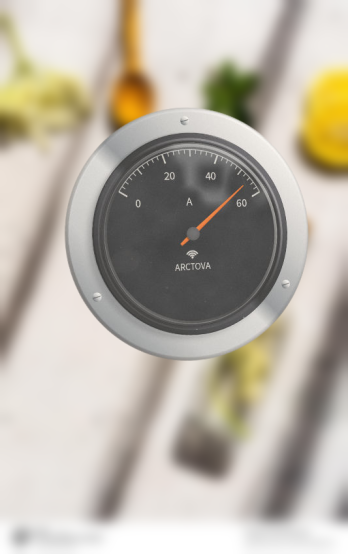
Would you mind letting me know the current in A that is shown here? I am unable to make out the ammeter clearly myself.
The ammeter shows 54 A
